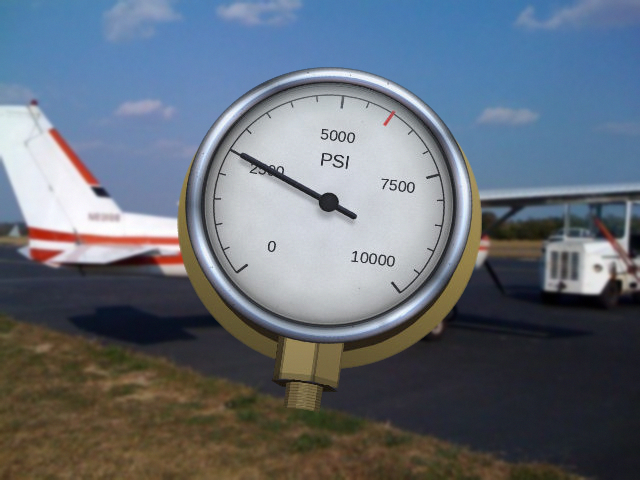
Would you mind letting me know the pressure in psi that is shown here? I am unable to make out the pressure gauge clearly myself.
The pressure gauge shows 2500 psi
